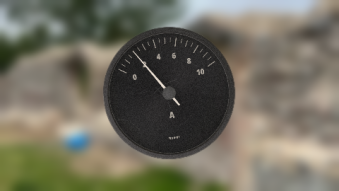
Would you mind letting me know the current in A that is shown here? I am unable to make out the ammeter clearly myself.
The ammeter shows 2 A
